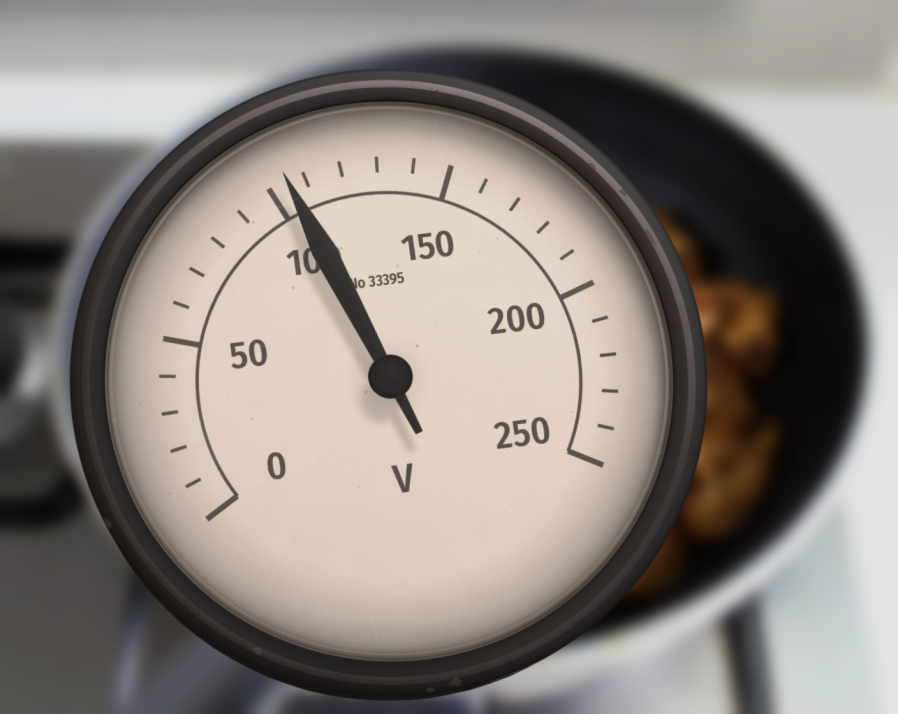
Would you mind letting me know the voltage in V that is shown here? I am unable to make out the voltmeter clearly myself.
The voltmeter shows 105 V
